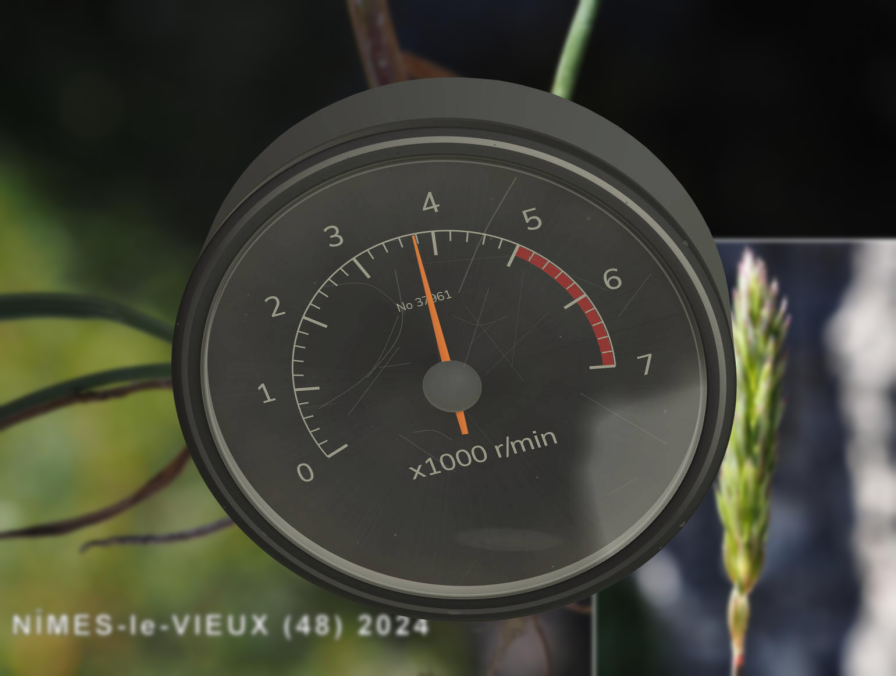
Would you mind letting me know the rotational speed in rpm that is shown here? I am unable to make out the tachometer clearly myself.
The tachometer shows 3800 rpm
